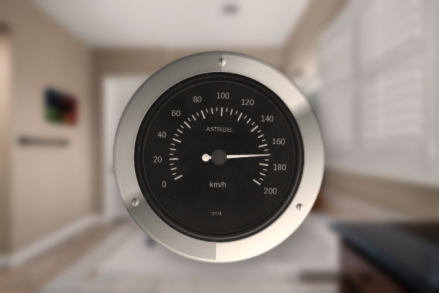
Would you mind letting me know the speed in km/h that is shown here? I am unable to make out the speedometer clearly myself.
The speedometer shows 170 km/h
